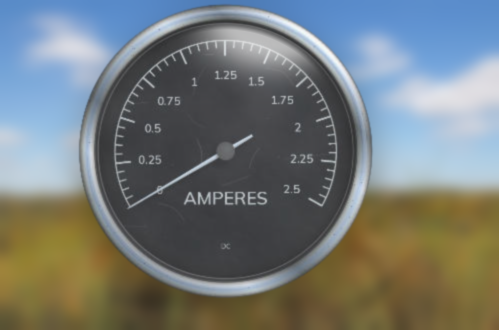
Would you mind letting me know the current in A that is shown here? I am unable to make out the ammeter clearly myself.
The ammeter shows 0 A
